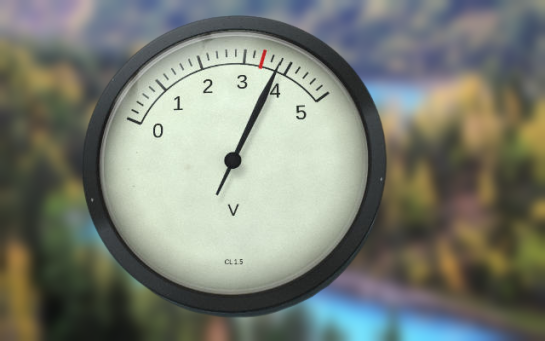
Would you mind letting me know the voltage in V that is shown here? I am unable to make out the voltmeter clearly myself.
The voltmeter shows 3.8 V
